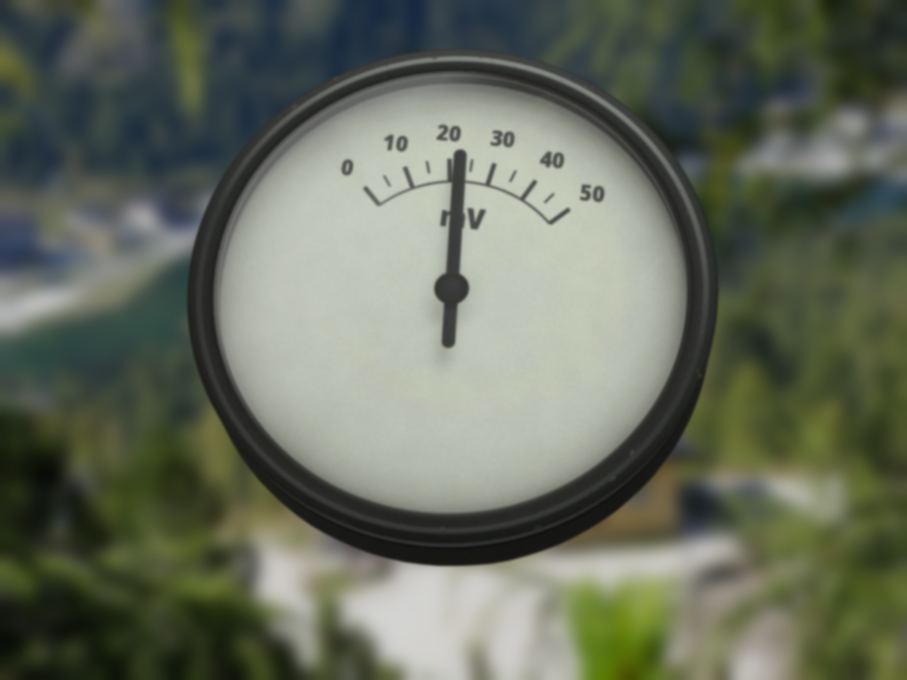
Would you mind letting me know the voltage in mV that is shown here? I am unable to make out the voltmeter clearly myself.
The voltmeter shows 22.5 mV
